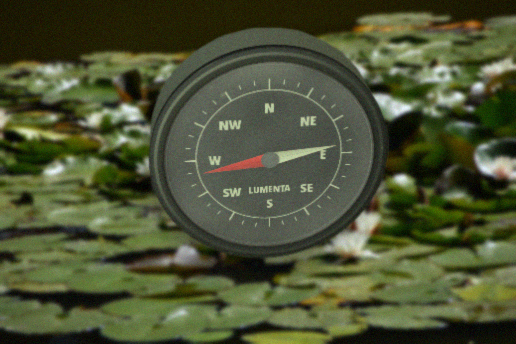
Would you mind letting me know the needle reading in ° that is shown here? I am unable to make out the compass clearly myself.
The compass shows 260 °
